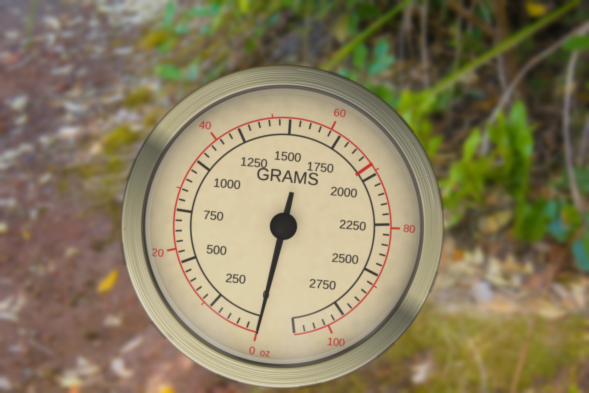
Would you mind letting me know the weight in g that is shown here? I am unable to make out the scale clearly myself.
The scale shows 0 g
